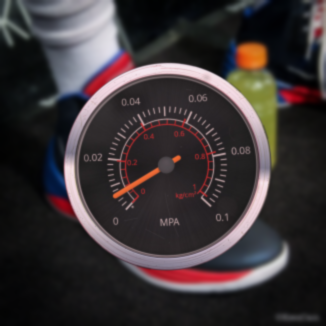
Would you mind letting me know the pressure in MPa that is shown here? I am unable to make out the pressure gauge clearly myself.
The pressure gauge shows 0.006 MPa
